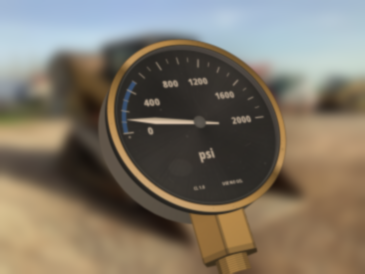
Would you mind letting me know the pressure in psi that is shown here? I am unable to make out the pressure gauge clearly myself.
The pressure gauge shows 100 psi
